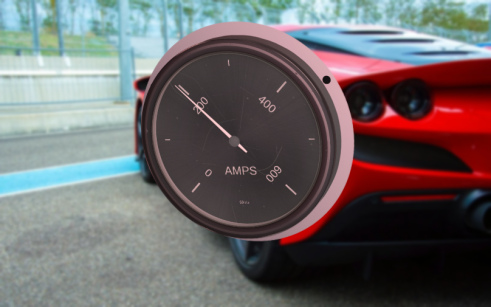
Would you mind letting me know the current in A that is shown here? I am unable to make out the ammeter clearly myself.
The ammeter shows 200 A
